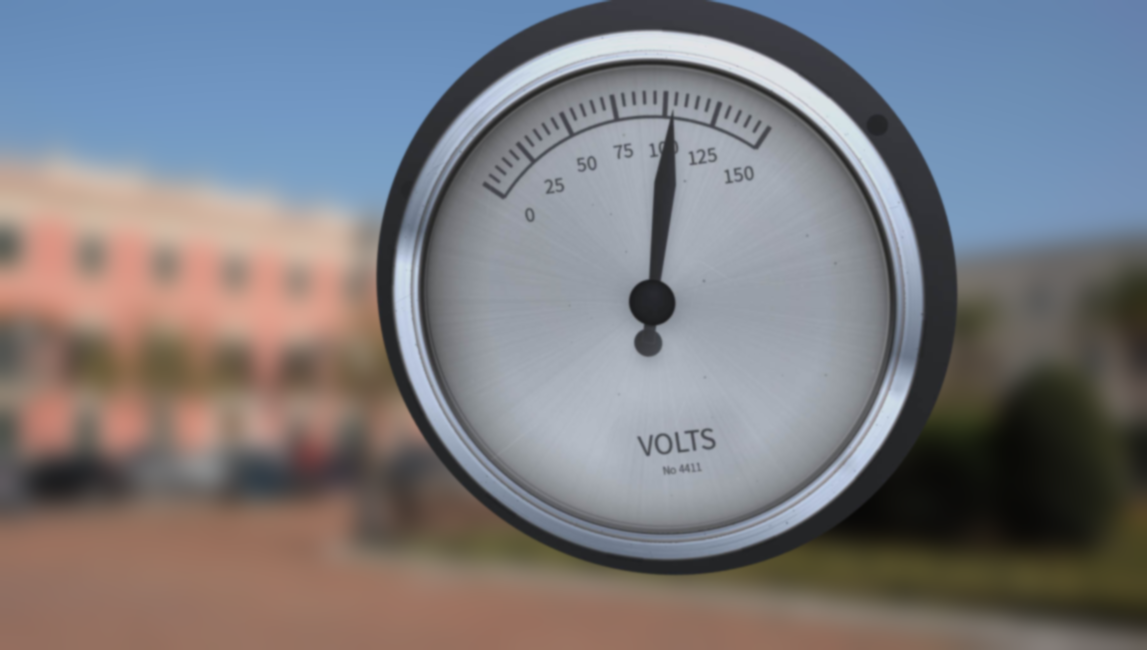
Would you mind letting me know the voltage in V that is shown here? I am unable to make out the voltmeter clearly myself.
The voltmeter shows 105 V
